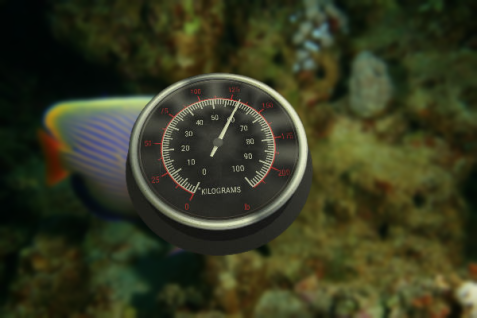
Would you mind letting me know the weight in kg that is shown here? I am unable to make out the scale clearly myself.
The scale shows 60 kg
